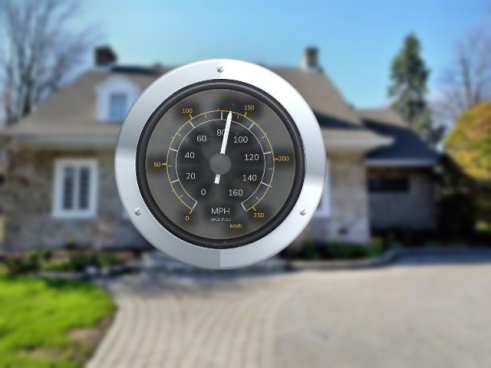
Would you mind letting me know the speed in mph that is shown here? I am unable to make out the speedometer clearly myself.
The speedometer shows 85 mph
